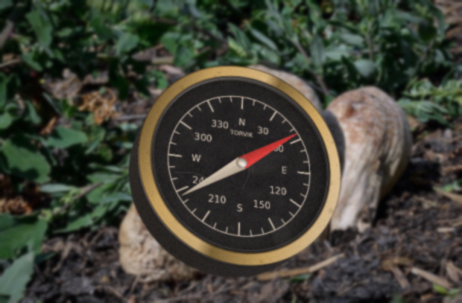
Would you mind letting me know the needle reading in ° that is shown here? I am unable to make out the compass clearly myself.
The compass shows 55 °
